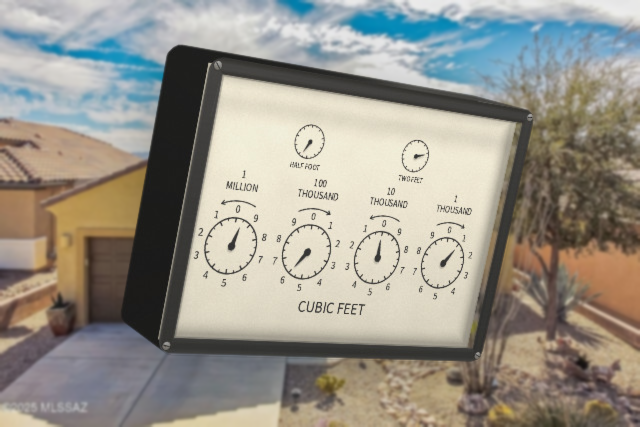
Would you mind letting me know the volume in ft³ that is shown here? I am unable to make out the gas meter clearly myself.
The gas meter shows 960100 ft³
